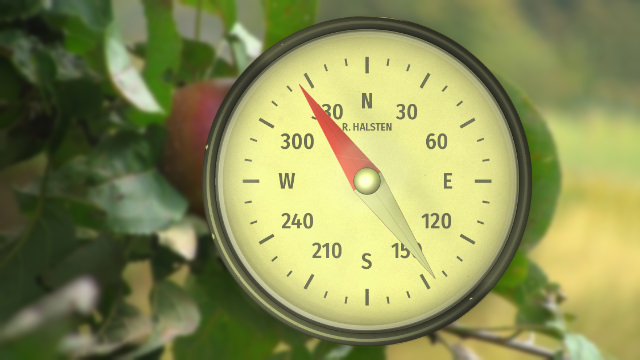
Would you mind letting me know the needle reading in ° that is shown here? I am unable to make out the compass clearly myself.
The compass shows 325 °
